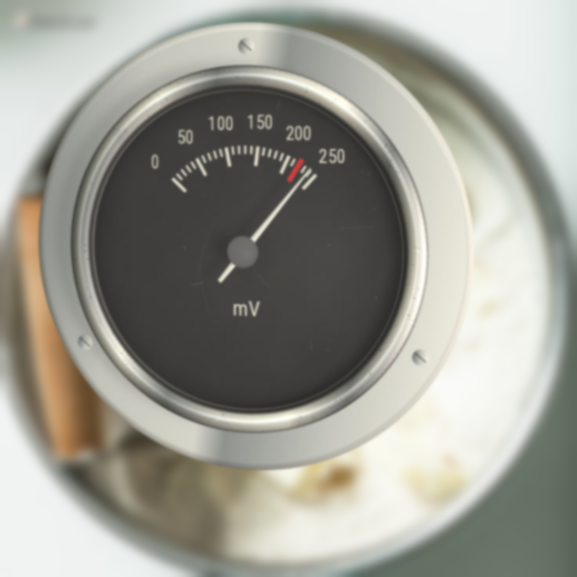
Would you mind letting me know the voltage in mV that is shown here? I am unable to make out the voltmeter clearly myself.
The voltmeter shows 240 mV
